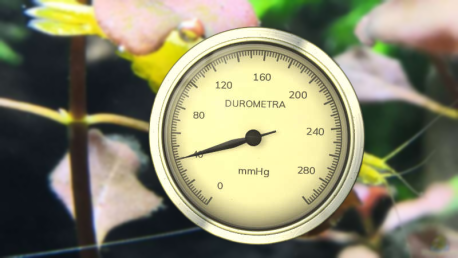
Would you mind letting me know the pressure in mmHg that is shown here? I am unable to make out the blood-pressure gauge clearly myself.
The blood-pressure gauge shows 40 mmHg
